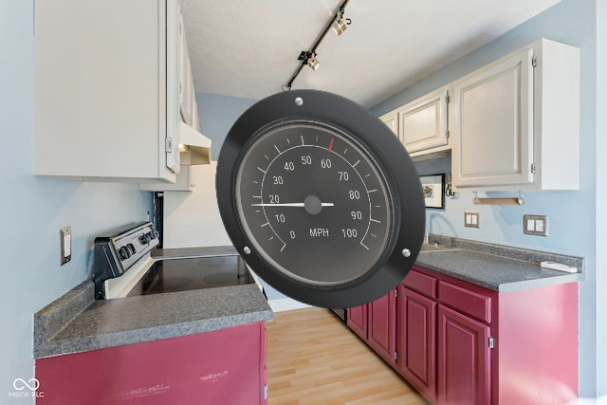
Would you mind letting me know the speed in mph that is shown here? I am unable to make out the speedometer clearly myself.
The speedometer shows 17.5 mph
